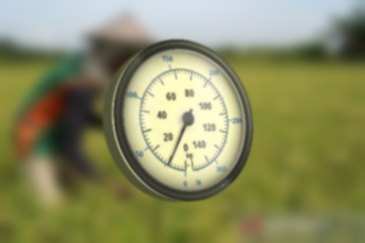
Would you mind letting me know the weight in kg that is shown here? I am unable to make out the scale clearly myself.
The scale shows 10 kg
